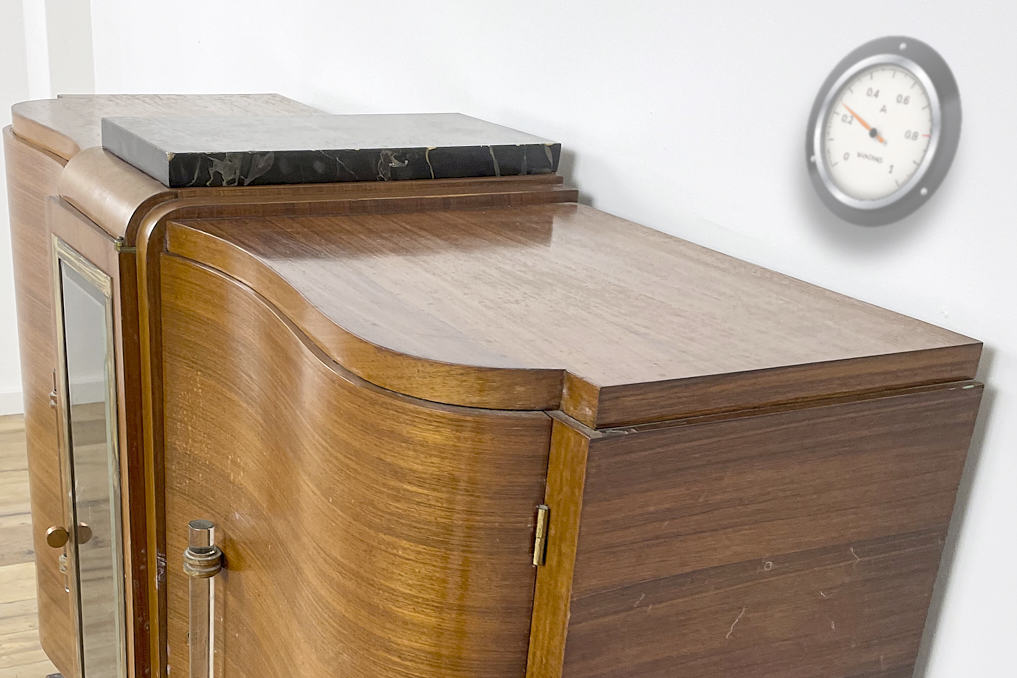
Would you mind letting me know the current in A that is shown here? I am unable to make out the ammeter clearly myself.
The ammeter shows 0.25 A
